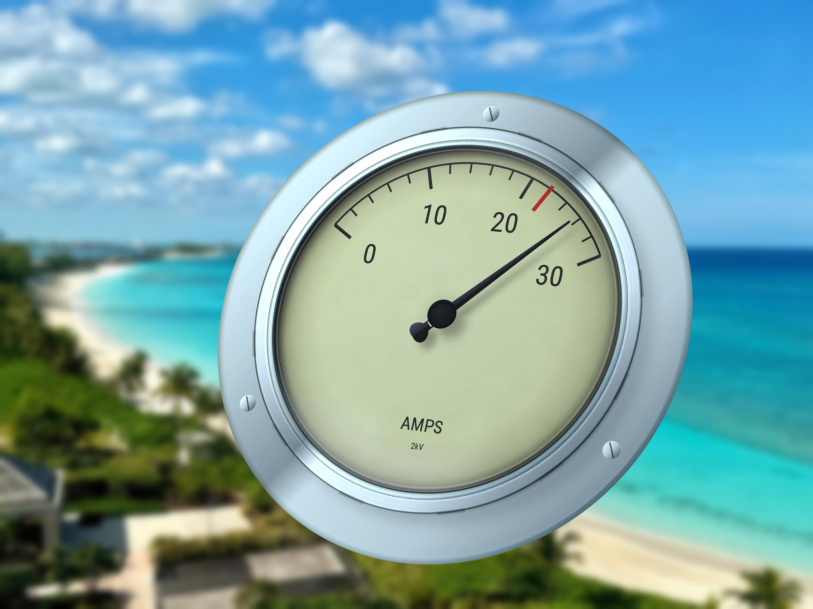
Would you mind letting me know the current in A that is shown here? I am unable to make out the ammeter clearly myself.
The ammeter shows 26 A
